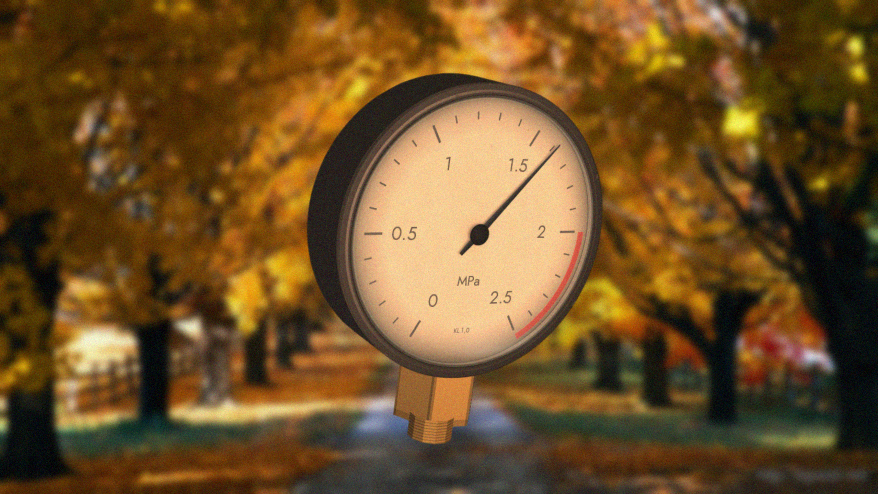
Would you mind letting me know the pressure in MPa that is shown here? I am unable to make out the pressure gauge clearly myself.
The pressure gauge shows 1.6 MPa
